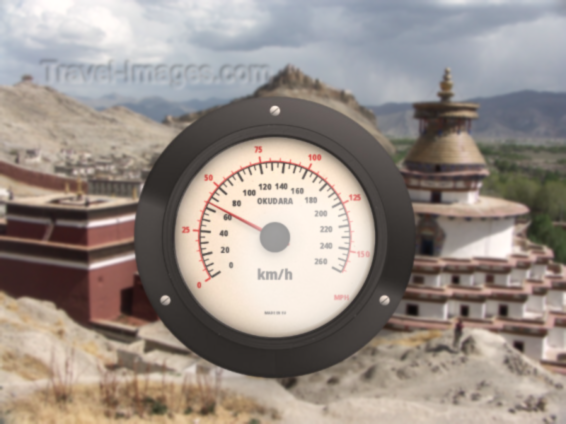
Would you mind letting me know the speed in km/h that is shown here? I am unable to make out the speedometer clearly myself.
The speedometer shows 65 km/h
